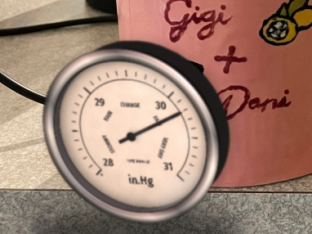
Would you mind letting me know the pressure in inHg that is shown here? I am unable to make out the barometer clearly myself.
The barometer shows 30.2 inHg
